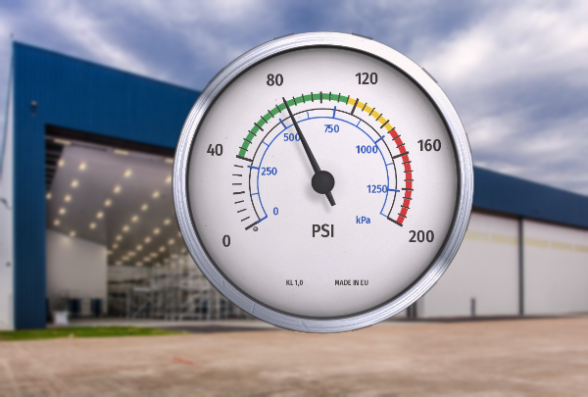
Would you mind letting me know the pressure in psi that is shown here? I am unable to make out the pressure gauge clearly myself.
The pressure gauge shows 80 psi
